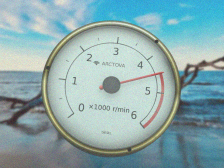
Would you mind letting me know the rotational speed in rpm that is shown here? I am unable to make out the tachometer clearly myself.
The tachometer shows 4500 rpm
